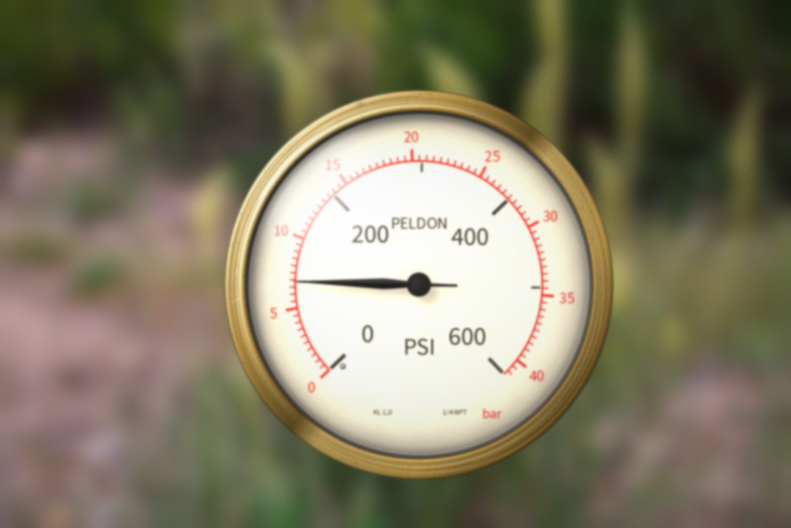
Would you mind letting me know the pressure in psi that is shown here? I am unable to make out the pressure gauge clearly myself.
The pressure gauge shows 100 psi
